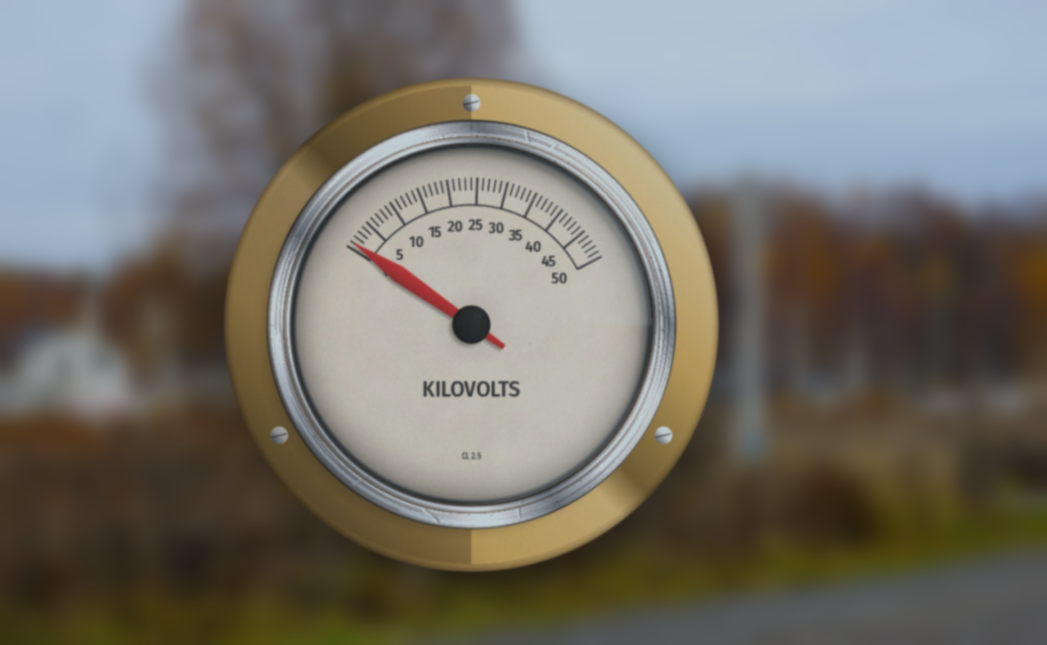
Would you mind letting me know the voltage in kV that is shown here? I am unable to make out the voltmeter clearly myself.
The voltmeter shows 1 kV
